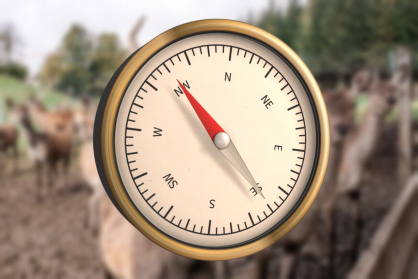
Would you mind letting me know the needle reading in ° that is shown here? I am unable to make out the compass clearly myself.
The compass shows 315 °
